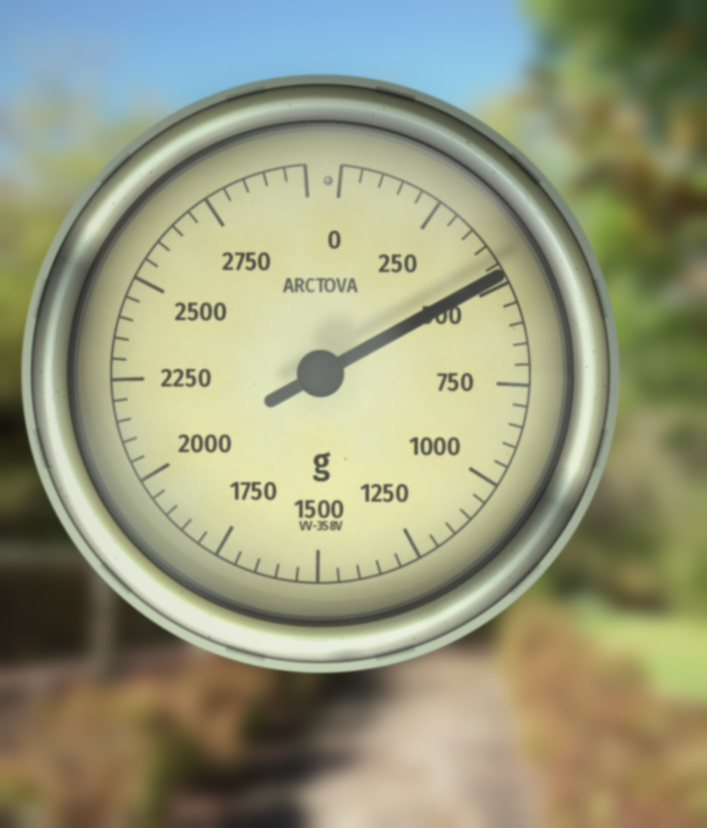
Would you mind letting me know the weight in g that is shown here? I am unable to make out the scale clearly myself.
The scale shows 475 g
